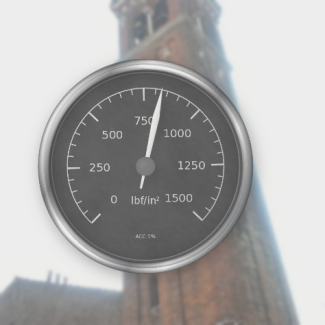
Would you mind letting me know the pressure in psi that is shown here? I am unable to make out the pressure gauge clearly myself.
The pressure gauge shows 825 psi
